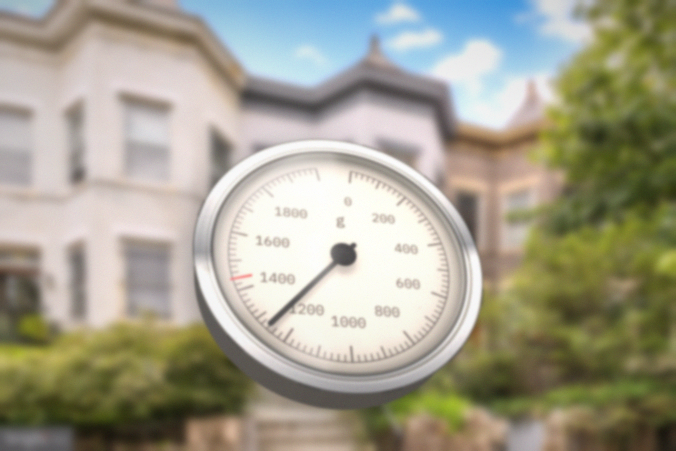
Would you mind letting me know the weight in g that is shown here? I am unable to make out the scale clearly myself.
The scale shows 1260 g
